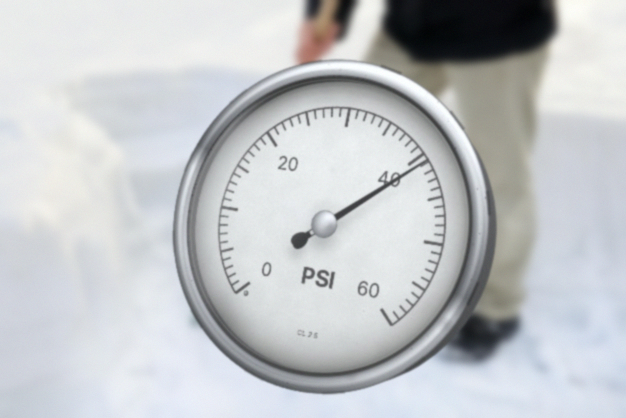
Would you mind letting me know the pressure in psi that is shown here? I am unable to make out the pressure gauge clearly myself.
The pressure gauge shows 41 psi
